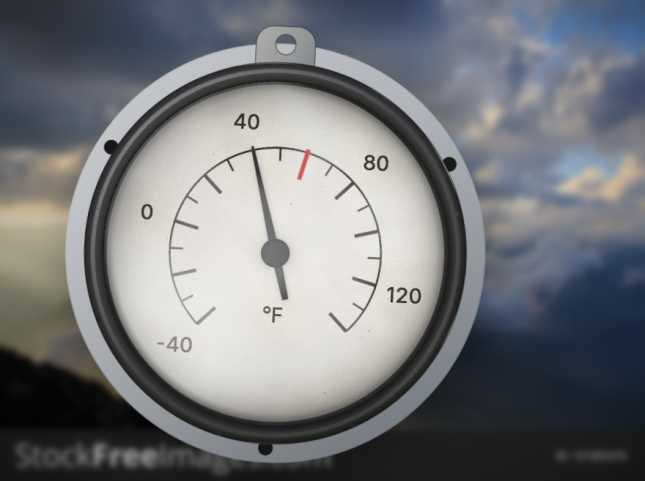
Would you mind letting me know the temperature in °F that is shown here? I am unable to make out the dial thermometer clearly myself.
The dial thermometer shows 40 °F
